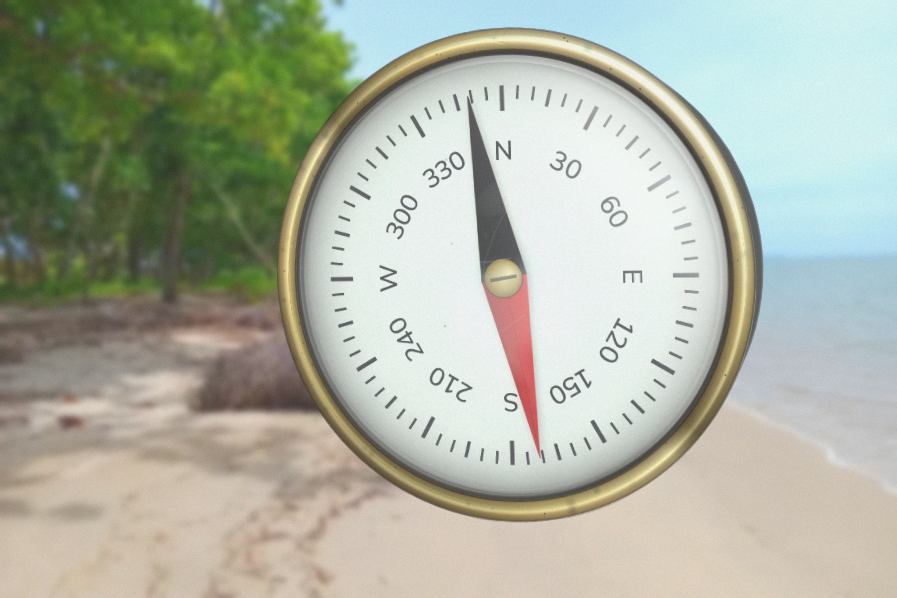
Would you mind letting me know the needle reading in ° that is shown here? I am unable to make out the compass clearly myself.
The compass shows 170 °
